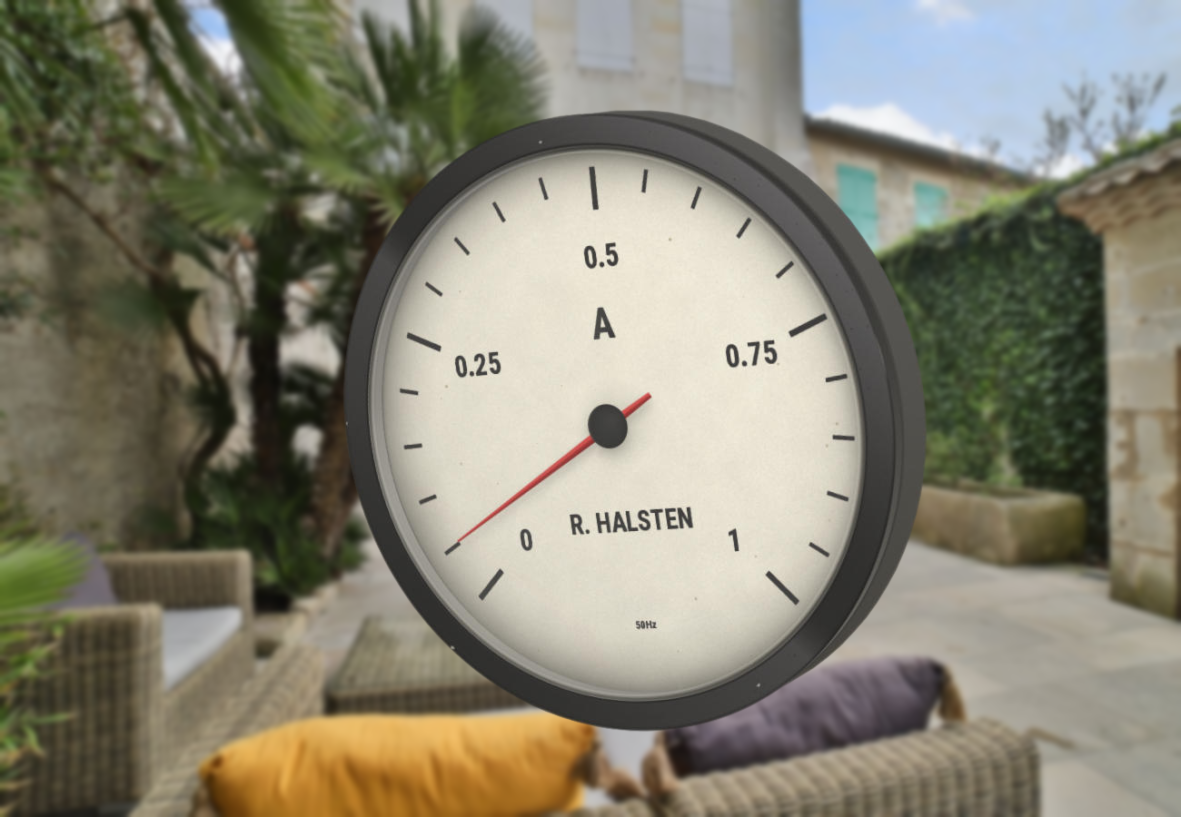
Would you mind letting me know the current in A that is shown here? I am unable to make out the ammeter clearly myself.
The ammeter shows 0.05 A
